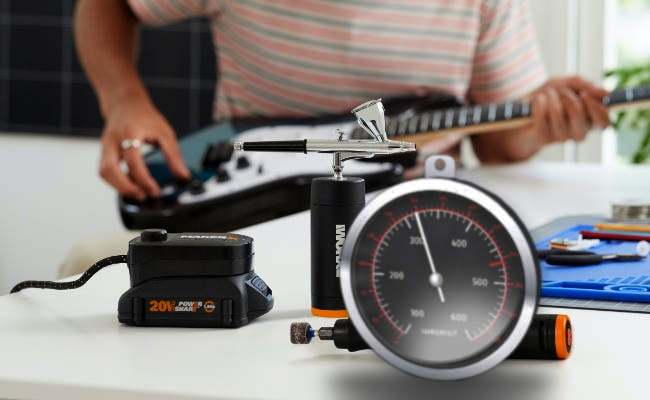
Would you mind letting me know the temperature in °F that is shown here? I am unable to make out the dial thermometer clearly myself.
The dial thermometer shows 320 °F
